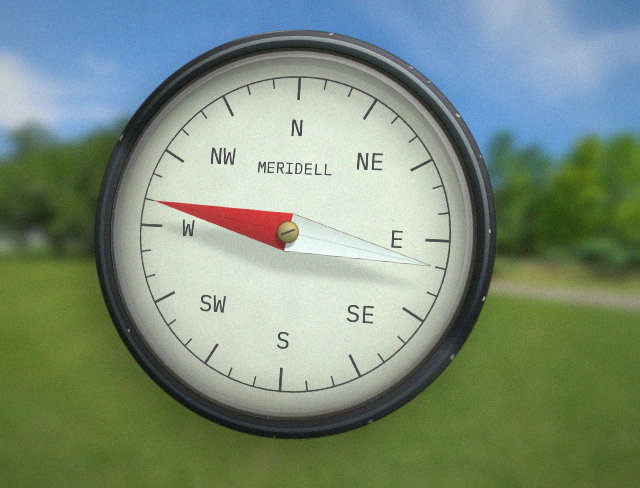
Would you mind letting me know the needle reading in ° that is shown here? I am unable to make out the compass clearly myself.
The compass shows 280 °
